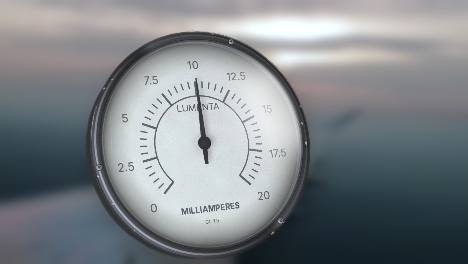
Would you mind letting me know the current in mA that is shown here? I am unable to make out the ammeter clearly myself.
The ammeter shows 10 mA
